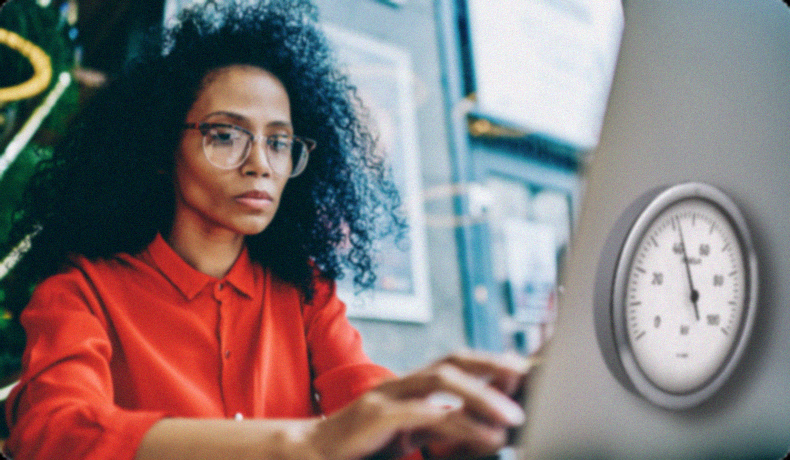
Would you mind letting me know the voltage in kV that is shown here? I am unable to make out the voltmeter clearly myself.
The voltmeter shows 40 kV
